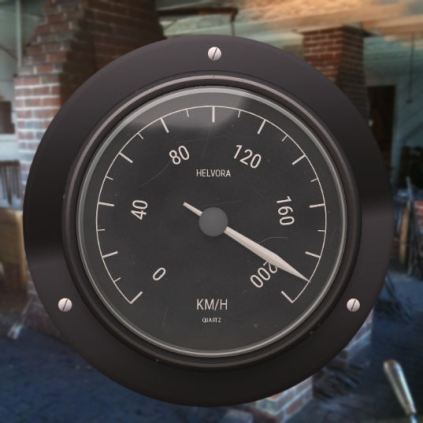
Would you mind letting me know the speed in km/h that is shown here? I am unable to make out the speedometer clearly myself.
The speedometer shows 190 km/h
